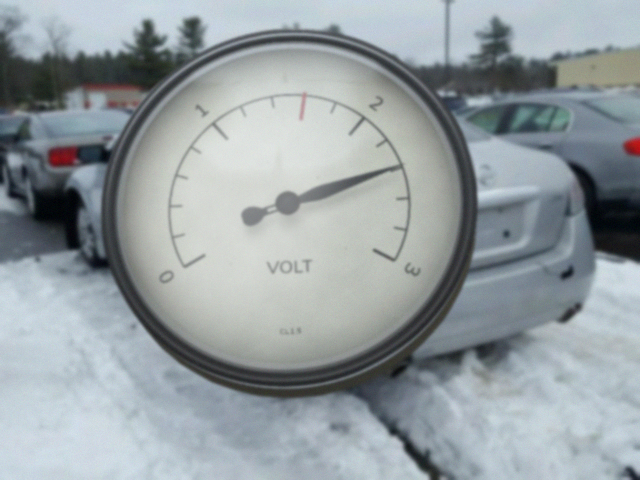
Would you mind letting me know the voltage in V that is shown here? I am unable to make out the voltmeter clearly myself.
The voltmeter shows 2.4 V
